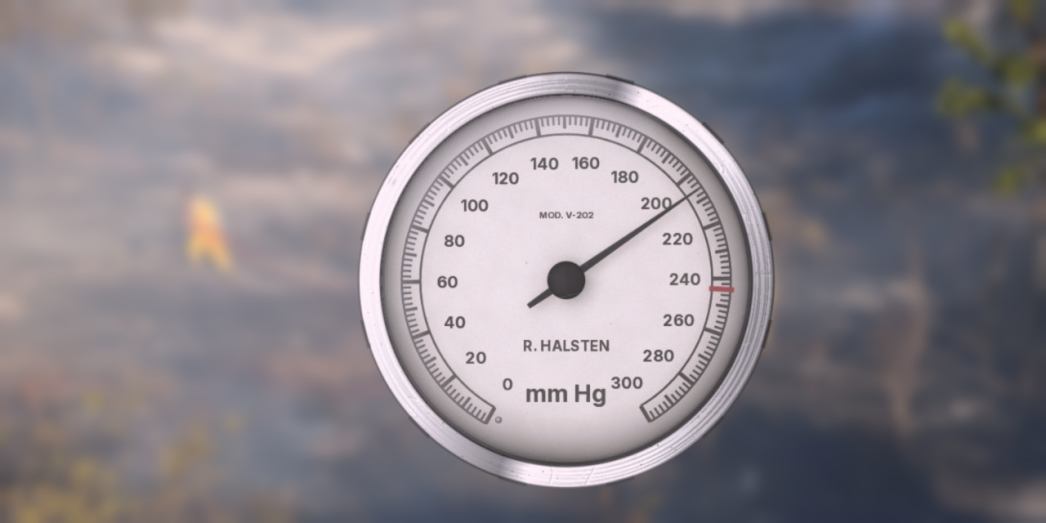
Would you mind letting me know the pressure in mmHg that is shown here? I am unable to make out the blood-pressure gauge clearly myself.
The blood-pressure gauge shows 206 mmHg
